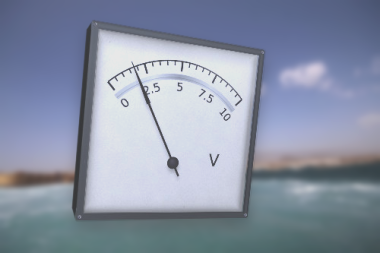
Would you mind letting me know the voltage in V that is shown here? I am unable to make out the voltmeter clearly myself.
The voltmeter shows 1.75 V
